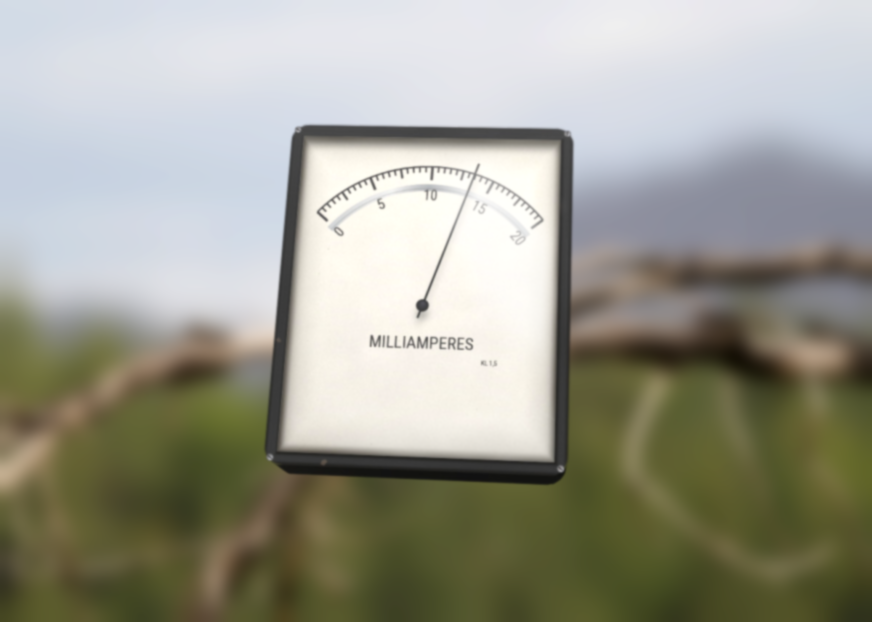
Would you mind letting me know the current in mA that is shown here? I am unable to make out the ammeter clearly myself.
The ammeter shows 13.5 mA
